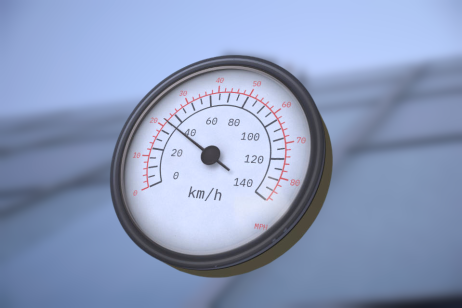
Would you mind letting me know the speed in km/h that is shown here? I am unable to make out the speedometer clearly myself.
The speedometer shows 35 km/h
